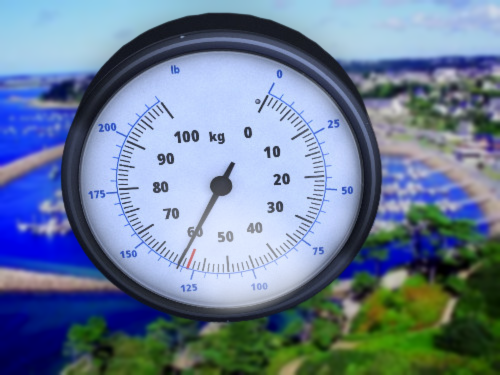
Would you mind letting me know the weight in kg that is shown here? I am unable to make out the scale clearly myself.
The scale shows 60 kg
